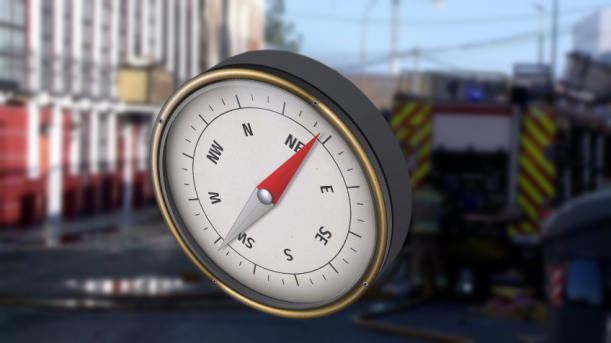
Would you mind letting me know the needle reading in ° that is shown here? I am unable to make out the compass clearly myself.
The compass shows 55 °
